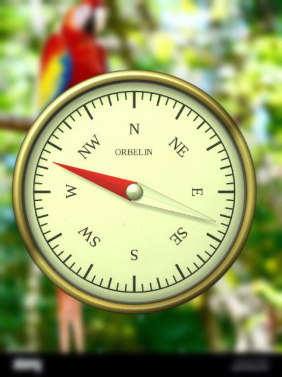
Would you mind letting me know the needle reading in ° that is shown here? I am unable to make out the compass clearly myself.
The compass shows 290 °
